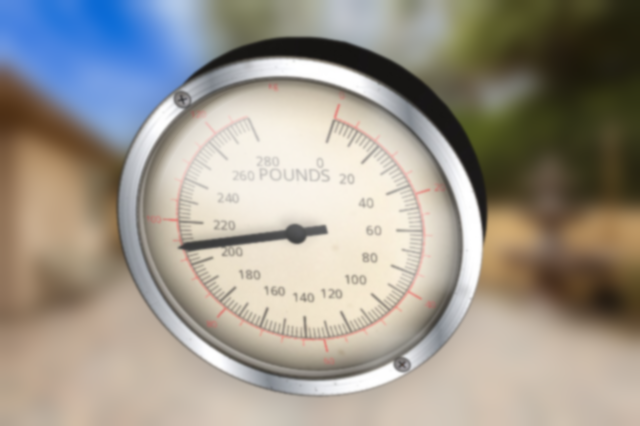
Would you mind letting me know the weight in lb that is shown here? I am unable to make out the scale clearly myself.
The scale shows 210 lb
